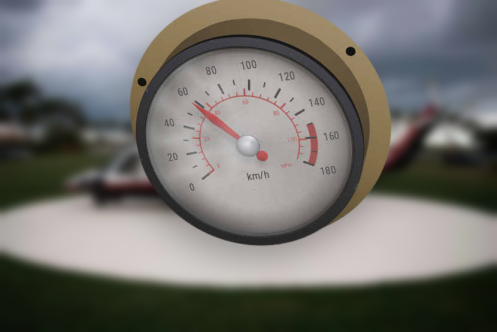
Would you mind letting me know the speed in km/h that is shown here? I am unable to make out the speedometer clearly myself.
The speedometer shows 60 km/h
